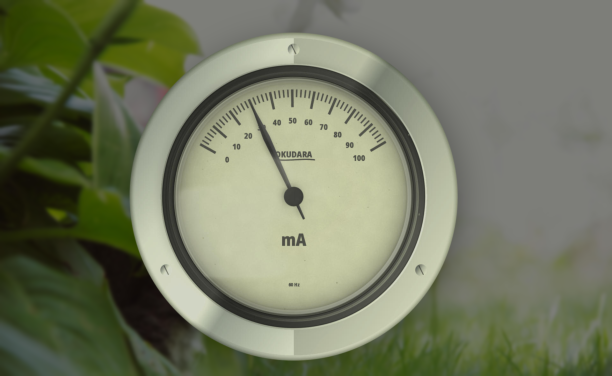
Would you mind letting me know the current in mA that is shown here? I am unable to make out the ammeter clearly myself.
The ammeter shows 30 mA
